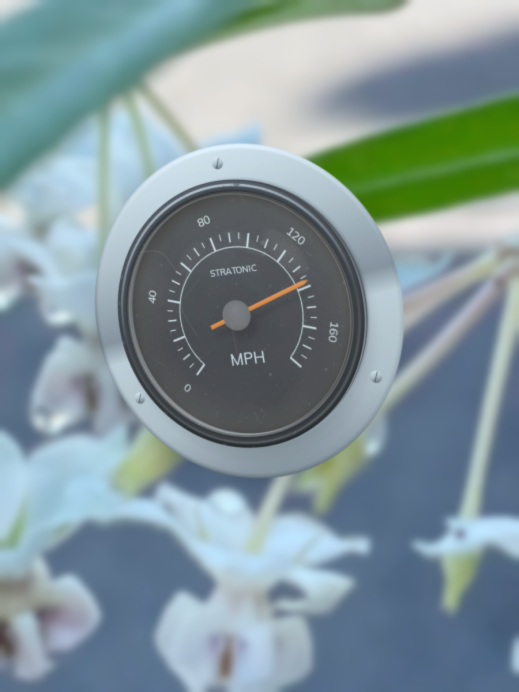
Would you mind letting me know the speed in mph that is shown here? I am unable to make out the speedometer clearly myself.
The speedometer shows 137.5 mph
